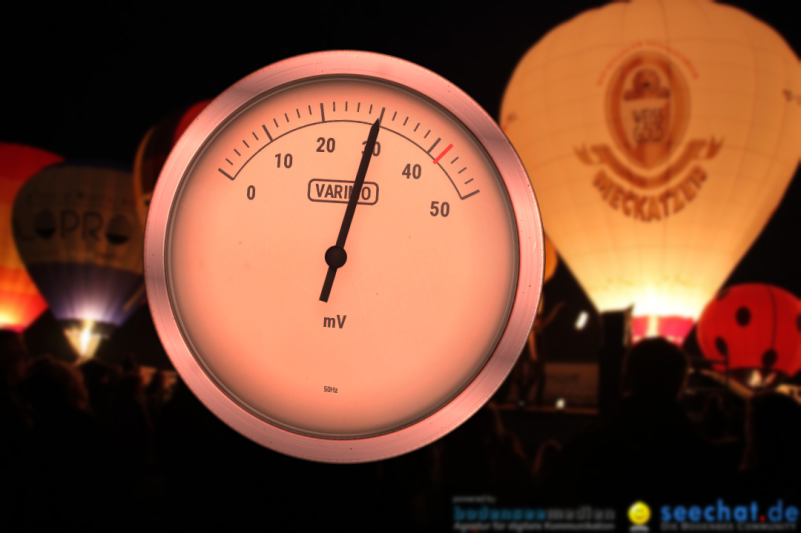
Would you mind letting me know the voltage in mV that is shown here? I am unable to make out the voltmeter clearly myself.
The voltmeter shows 30 mV
